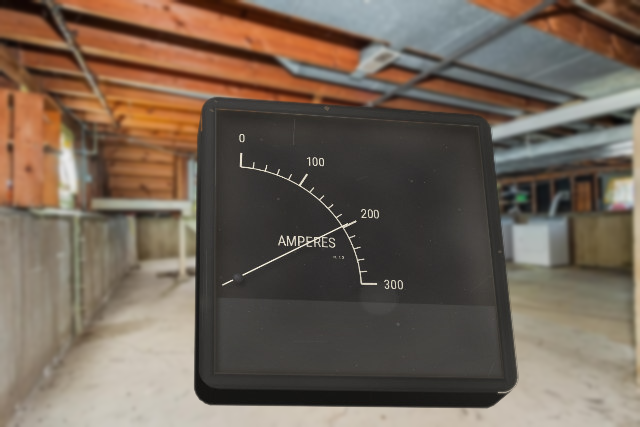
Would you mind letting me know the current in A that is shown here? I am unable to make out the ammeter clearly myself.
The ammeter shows 200 A
